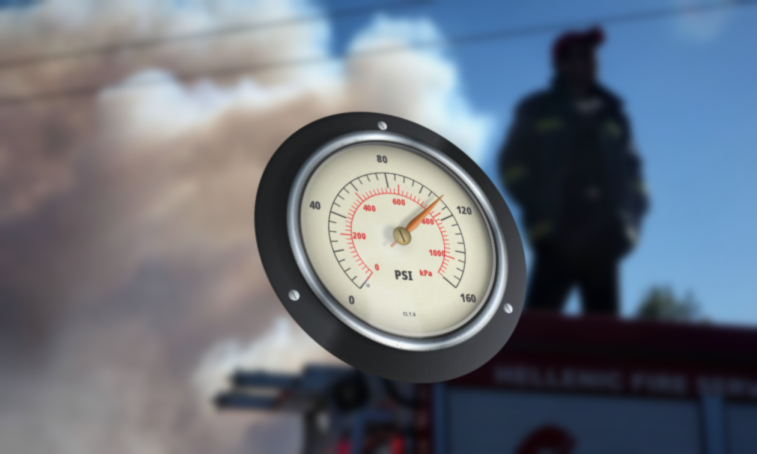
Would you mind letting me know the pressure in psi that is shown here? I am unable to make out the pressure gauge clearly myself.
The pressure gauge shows 110 psi
